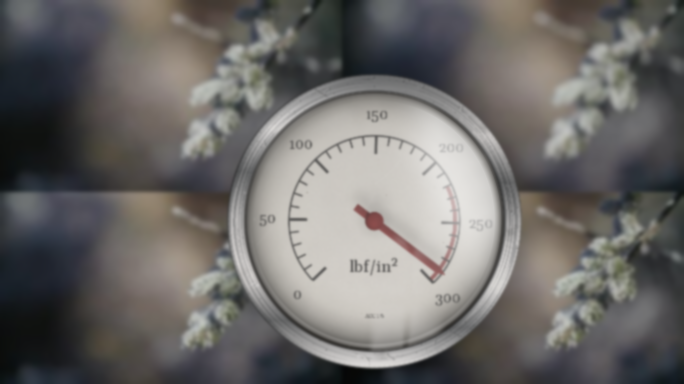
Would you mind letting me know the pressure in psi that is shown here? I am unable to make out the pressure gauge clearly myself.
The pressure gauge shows 290 psi
